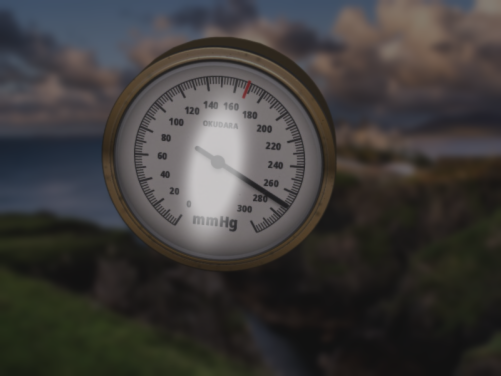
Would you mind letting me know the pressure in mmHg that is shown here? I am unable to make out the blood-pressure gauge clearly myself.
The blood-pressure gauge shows 270 mmHg
